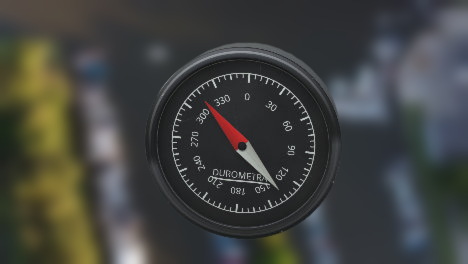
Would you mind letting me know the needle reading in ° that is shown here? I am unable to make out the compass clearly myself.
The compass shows 315 °
